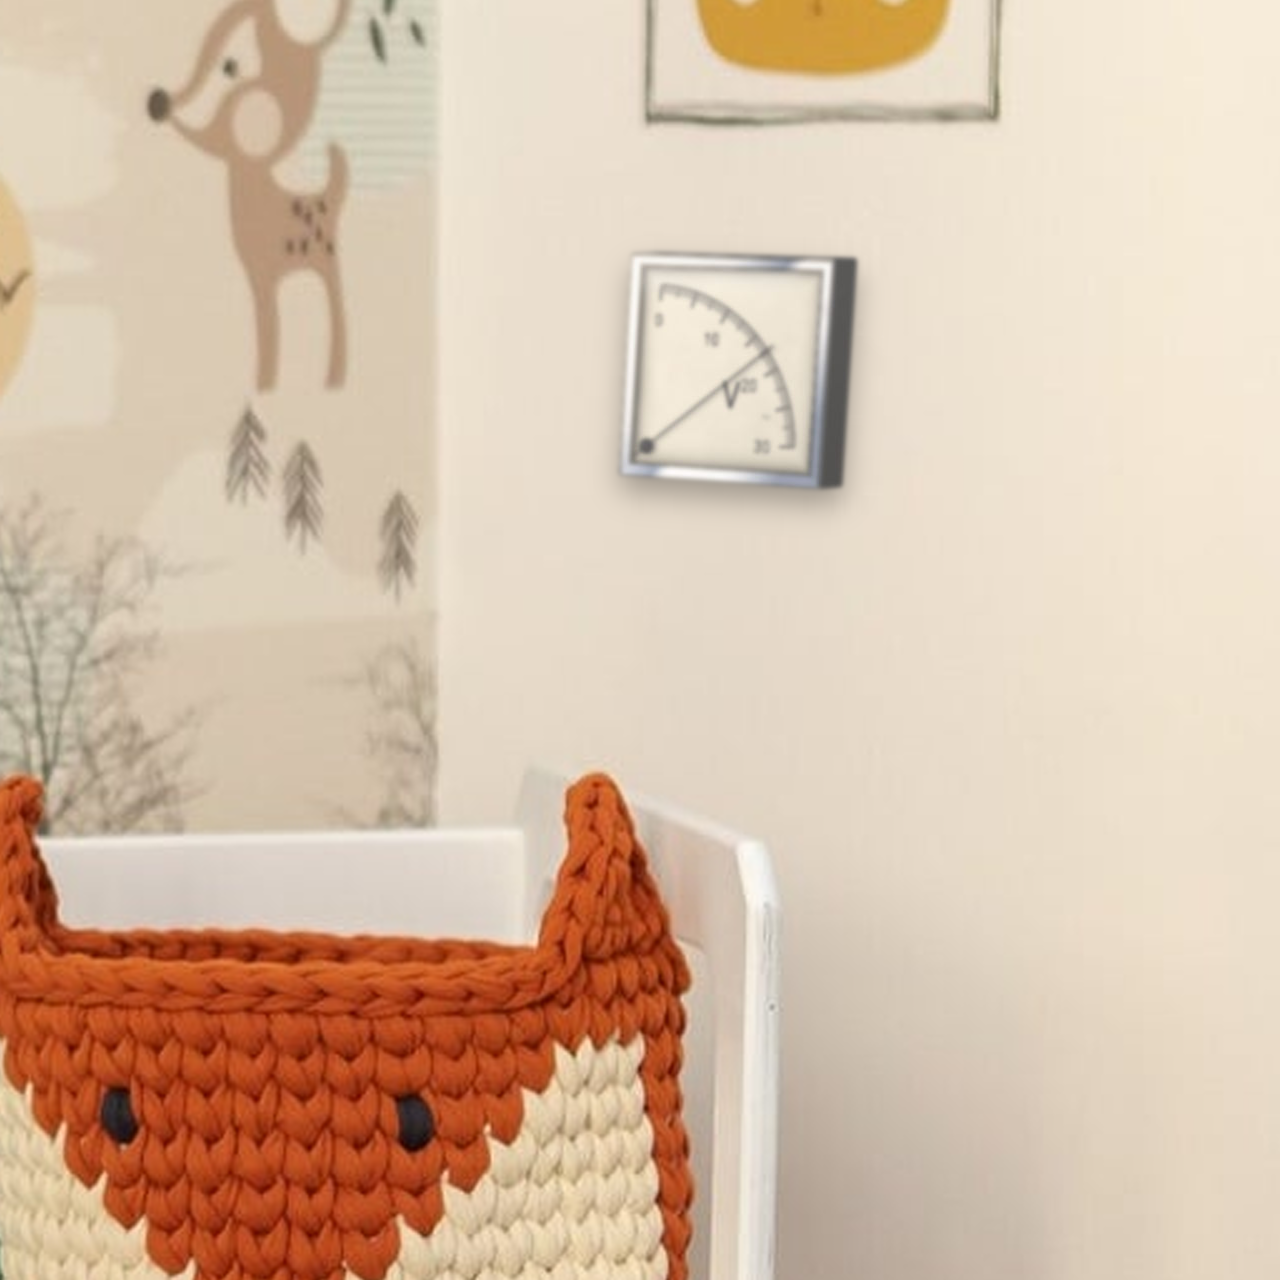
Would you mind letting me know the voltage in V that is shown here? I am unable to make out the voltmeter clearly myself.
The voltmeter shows 17.5 V
